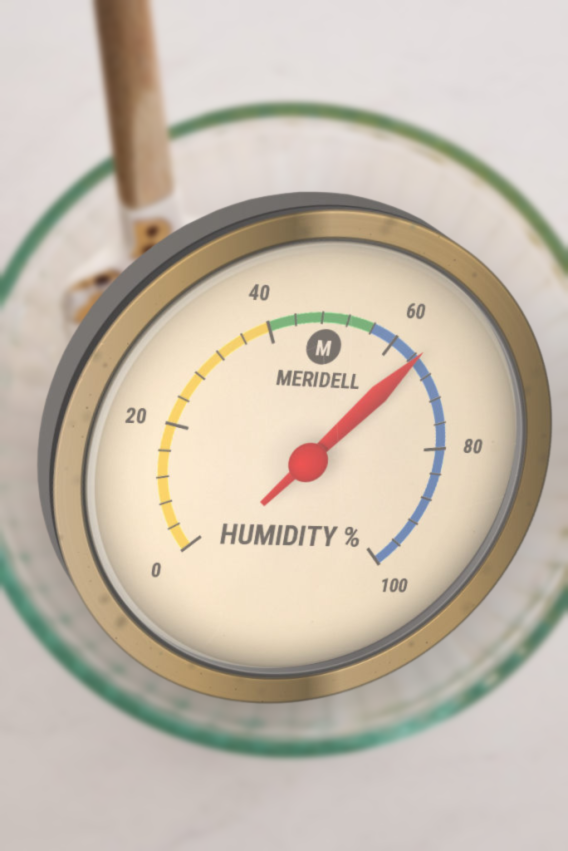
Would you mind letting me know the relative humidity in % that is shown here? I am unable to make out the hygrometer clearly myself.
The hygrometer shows 64 %
